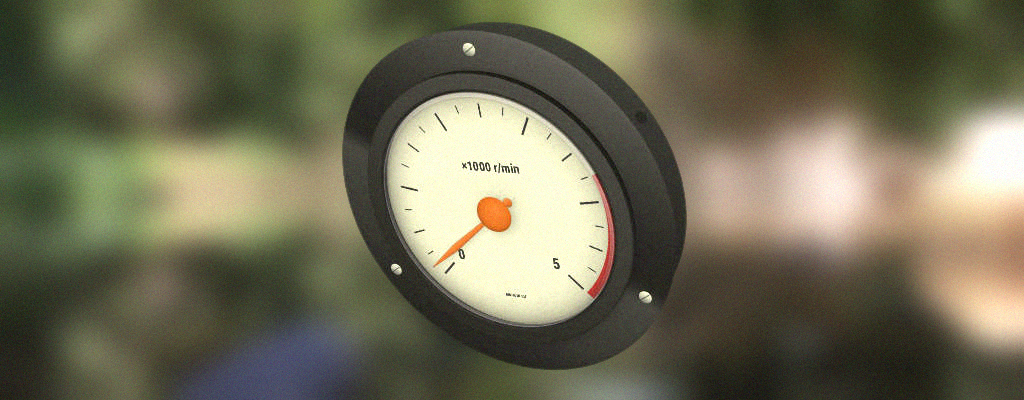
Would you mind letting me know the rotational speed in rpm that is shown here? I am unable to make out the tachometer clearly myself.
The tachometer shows 125 rpm
